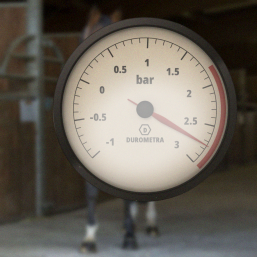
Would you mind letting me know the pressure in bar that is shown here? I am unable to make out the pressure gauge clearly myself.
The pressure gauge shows 2.75 bar
